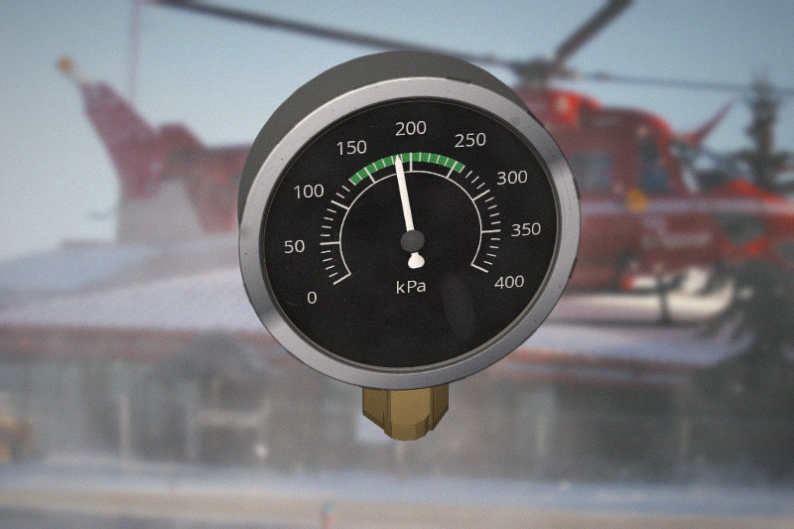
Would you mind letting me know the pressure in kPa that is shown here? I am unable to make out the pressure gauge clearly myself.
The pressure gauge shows 185 kPa
